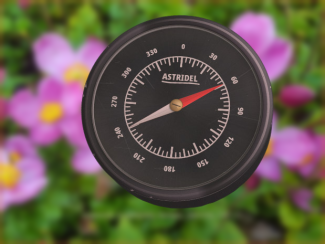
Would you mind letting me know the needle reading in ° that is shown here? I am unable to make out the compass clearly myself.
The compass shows 60 °
